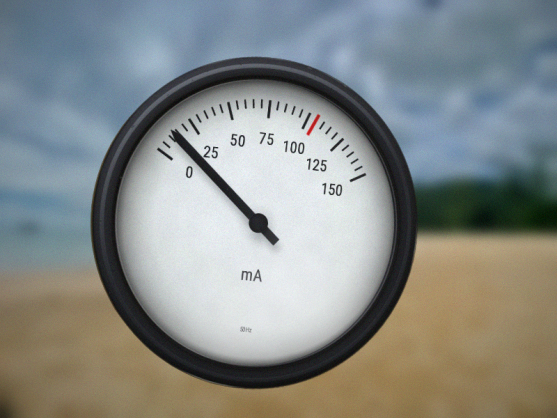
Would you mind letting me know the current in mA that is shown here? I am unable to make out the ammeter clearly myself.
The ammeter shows 12.5 mA
